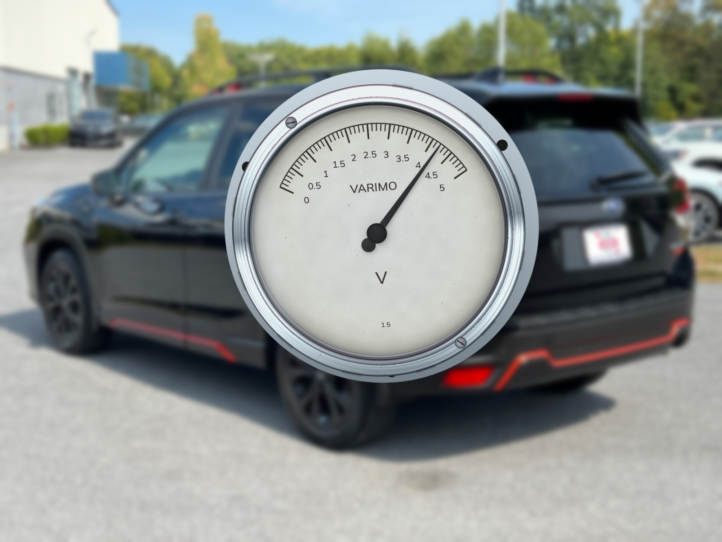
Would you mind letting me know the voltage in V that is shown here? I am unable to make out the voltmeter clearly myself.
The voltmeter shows 4.2 V
